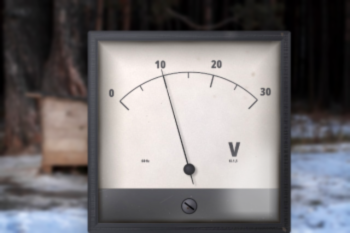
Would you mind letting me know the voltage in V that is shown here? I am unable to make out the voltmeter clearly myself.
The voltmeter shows 10 V
